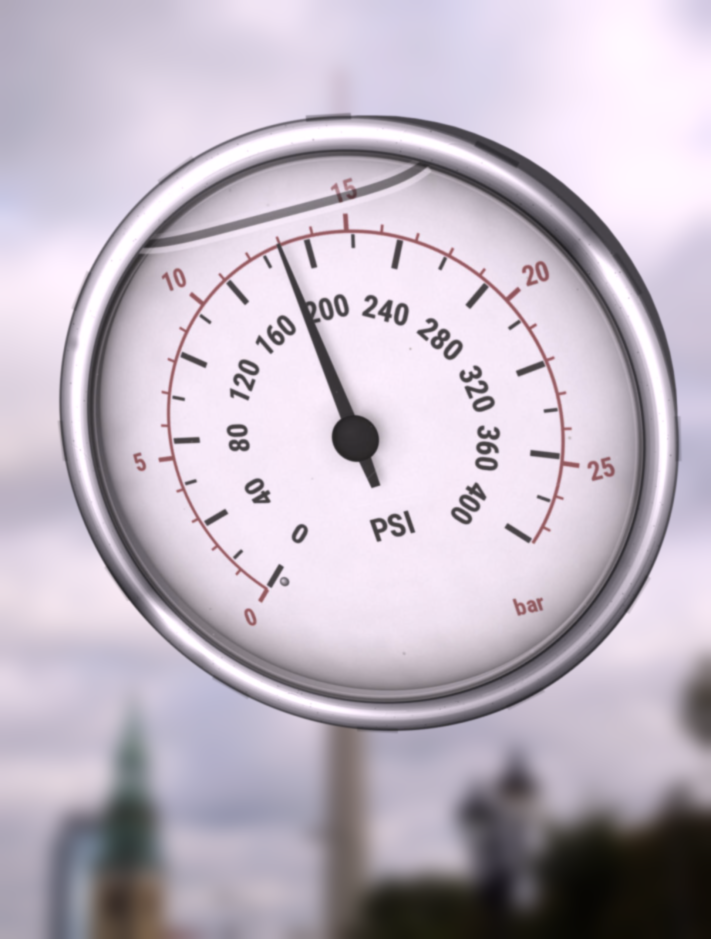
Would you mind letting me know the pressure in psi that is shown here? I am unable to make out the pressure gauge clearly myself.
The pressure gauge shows 190 psi
